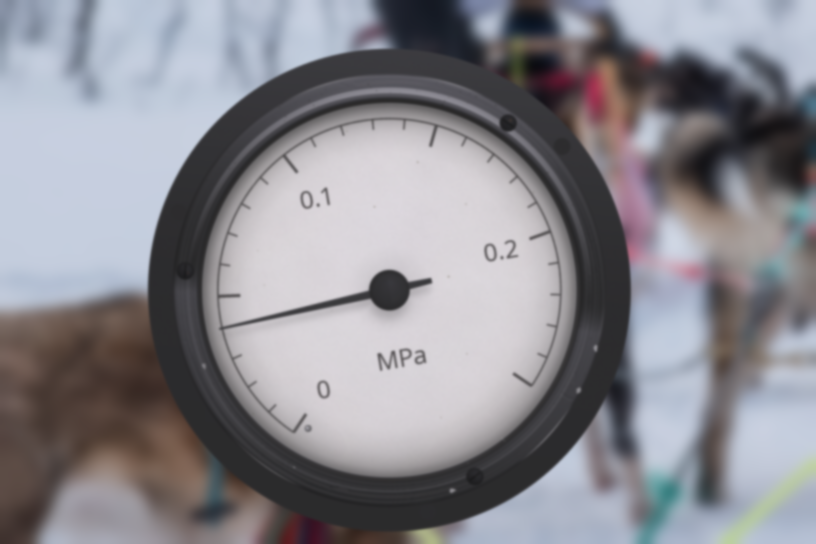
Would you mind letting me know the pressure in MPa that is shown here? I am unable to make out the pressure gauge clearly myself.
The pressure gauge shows 0.04 MPa
